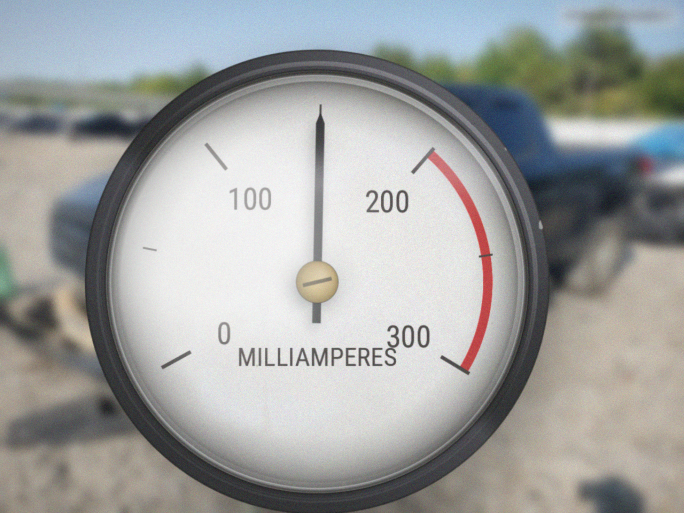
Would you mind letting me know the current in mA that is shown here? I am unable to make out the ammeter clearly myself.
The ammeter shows 150 mA
